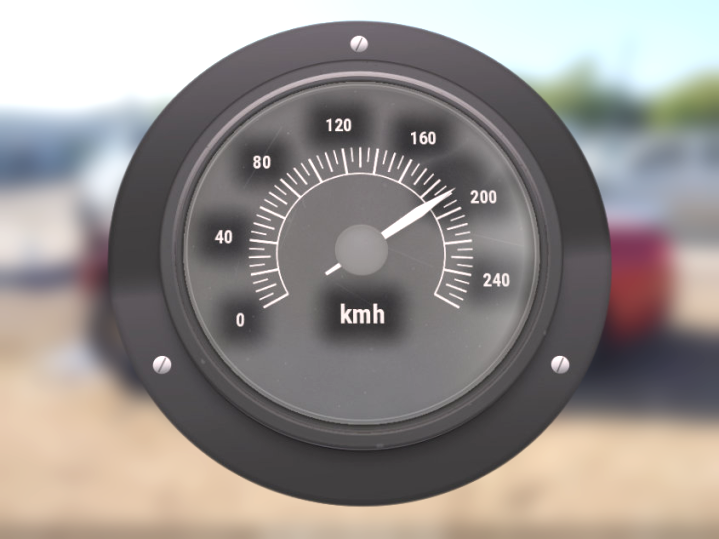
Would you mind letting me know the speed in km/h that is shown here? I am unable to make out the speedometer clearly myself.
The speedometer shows 190 km/h
